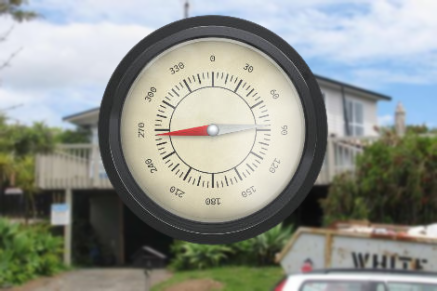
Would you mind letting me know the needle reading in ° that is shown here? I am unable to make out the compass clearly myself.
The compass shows 265 °
